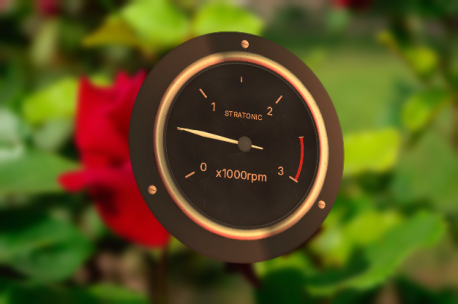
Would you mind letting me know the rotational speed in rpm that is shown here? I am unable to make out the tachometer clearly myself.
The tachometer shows 500 rpm
